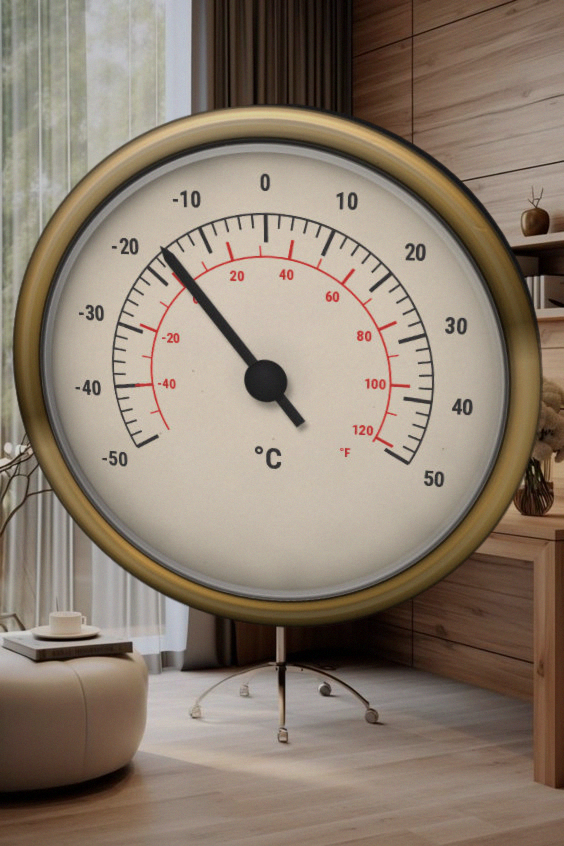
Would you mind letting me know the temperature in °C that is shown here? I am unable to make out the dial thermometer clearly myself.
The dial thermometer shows -16 °C
